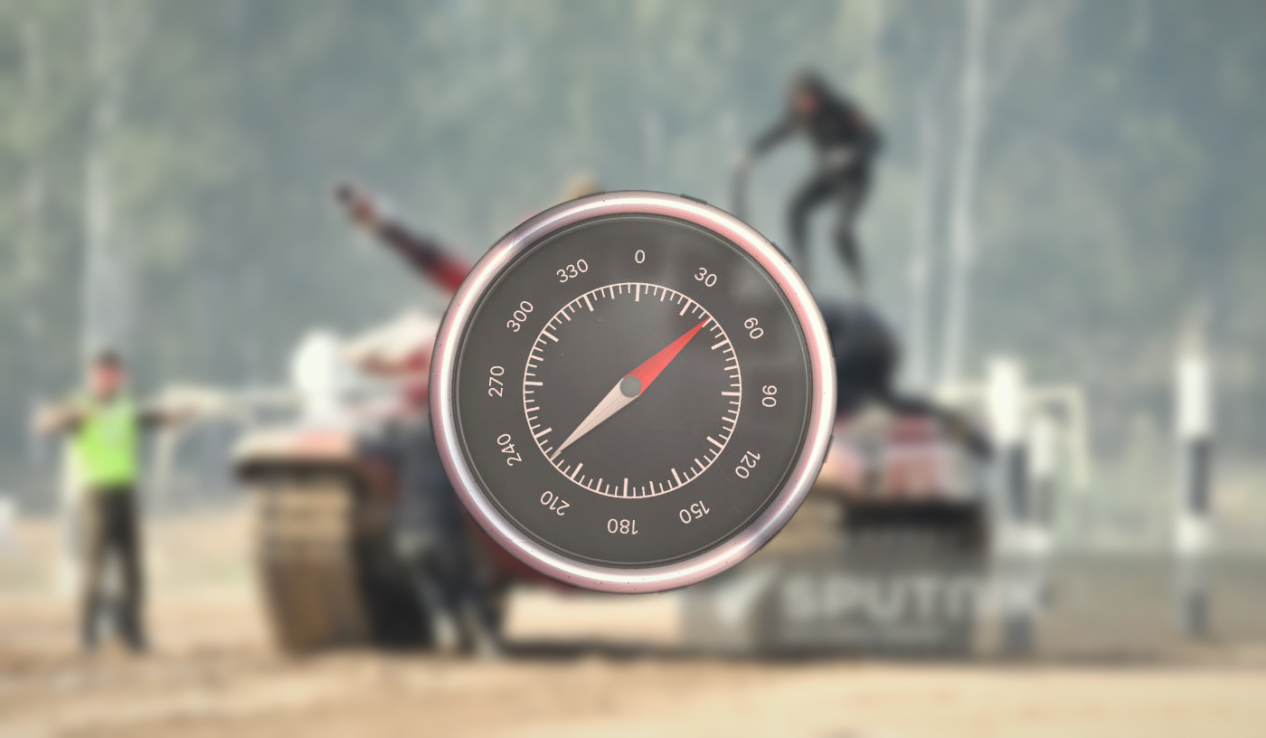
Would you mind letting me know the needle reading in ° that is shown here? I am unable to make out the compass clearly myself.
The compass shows 45 °
